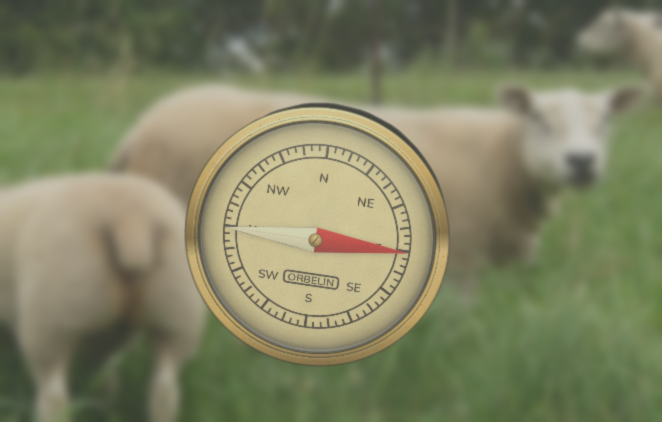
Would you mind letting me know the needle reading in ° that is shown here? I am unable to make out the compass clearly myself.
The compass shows 90 °
